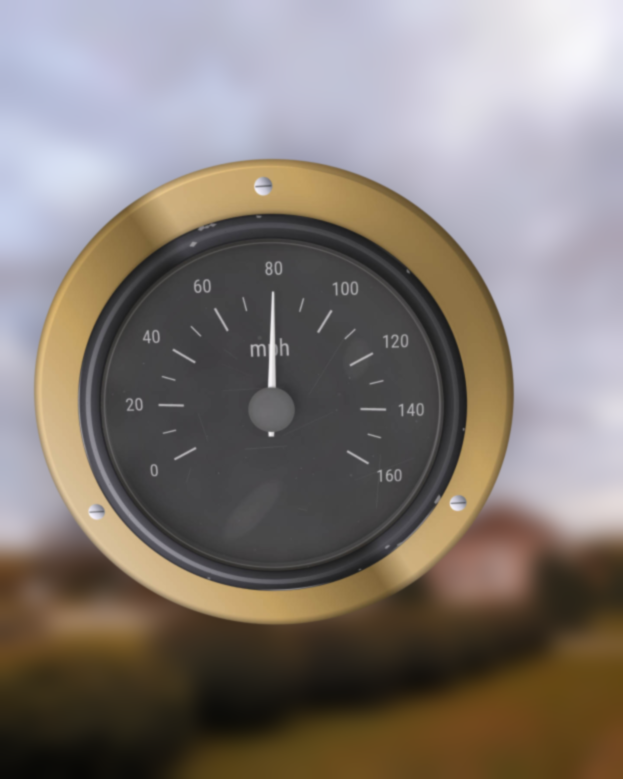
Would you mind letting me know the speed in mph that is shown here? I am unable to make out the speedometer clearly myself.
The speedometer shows 80 mph
